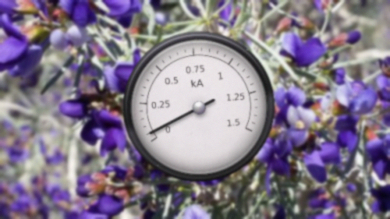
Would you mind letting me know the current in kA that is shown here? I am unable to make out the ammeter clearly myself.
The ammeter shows 0.05 kA
